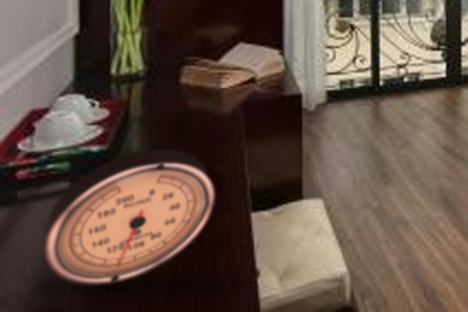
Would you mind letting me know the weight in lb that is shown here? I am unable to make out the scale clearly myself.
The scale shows 110 lb
